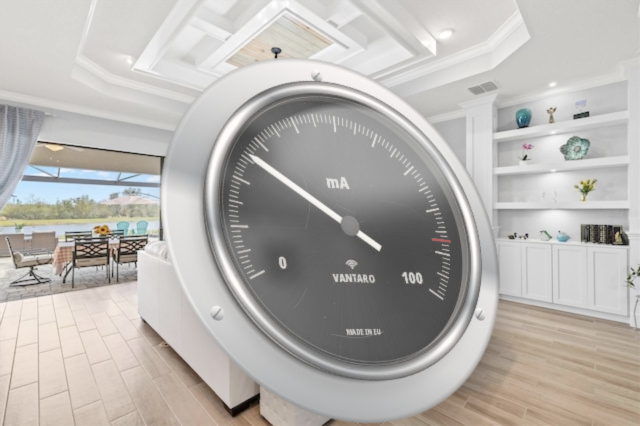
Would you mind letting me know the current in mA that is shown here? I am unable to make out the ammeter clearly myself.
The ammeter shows 25 mA
